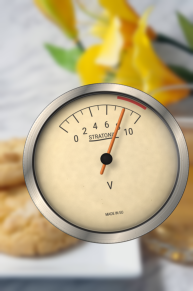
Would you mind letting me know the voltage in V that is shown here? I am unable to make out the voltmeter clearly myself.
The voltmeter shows 8 V
